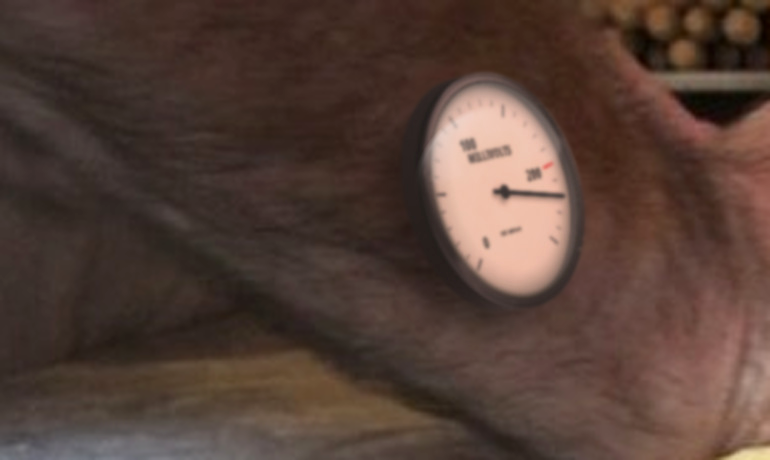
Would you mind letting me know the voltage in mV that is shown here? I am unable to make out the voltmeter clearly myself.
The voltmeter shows 220 mV
